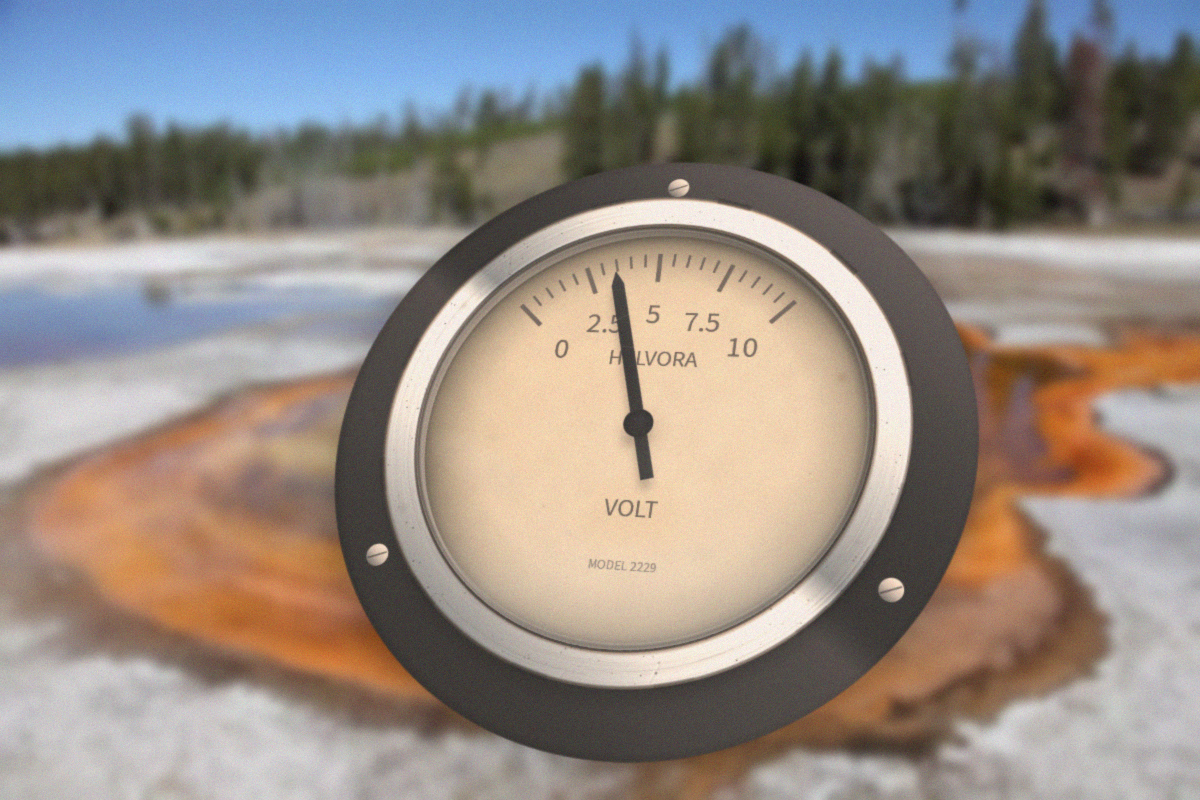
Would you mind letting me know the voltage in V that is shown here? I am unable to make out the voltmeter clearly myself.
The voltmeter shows 3.5 V
